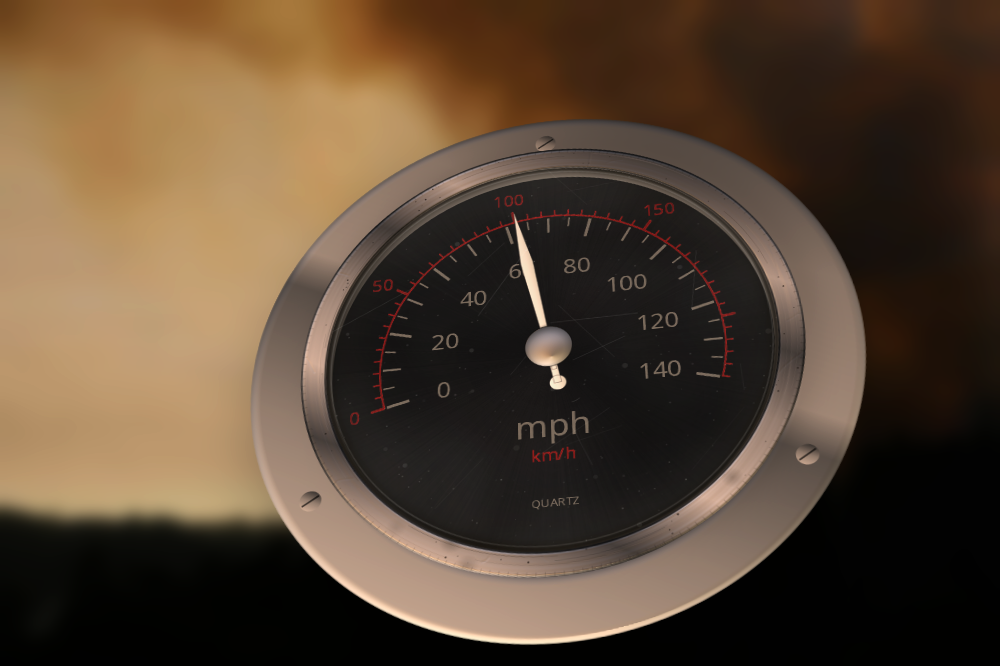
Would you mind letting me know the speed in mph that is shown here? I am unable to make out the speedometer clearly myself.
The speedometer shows 62.5 mph
